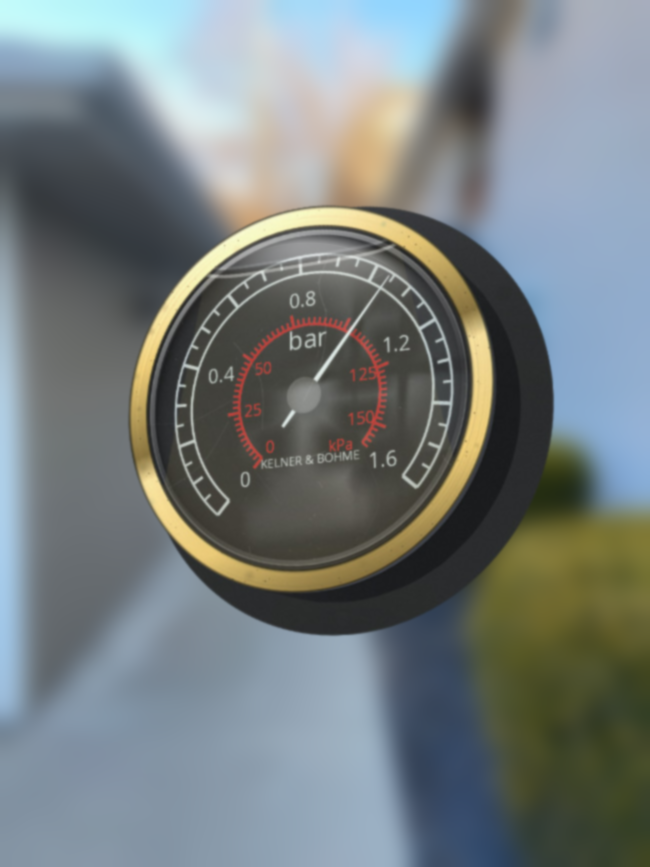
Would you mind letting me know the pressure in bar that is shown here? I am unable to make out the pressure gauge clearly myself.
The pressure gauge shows 1.05 bar
